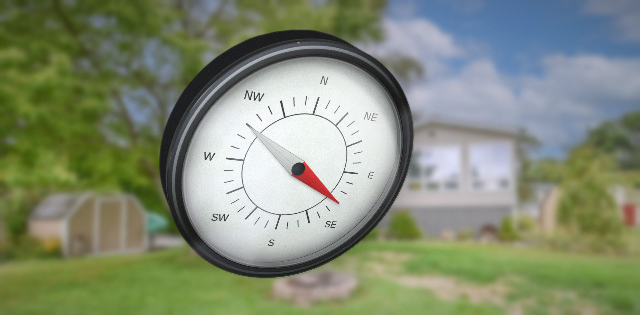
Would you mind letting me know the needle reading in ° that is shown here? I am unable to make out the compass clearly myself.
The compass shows 120 °
